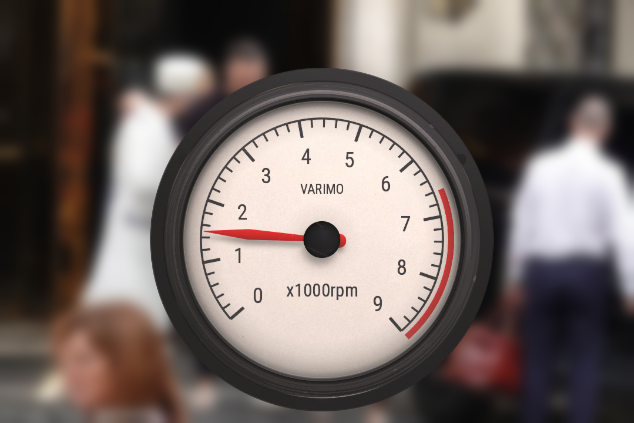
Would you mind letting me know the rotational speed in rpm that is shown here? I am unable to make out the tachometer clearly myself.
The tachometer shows 1500 rpm
